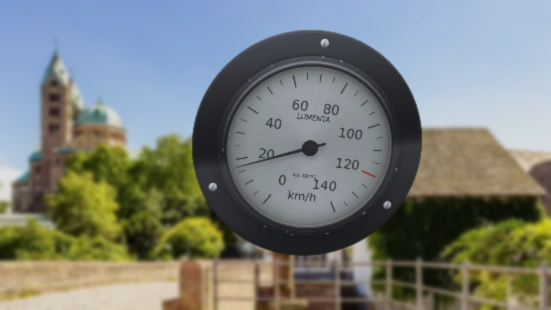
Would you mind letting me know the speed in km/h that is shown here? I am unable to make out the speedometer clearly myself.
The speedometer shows 17.5 km/h
